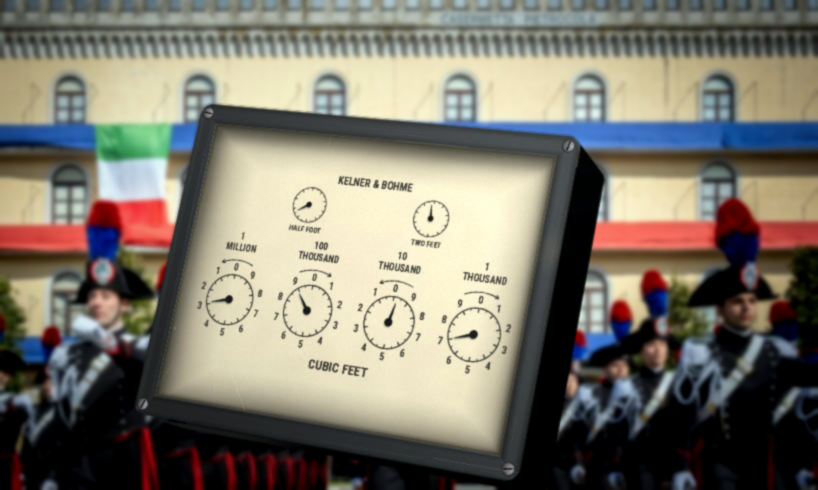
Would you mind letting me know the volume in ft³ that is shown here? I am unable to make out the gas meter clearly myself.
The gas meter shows 289700 ft³
